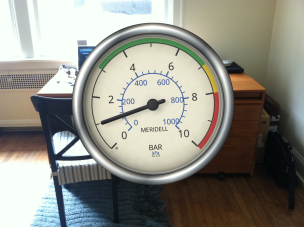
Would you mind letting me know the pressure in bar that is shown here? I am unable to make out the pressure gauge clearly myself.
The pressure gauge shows 1 bar
